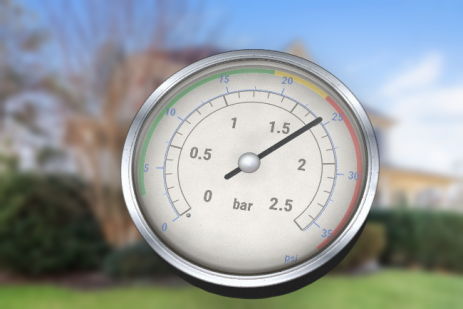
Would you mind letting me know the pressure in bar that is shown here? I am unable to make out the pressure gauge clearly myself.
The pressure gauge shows 1.7 bar
